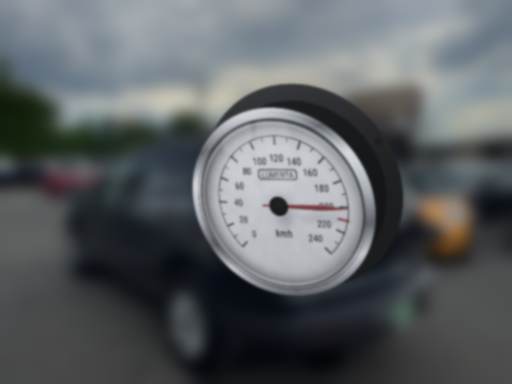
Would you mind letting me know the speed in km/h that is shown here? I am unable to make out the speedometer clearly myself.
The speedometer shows 200 km/h
